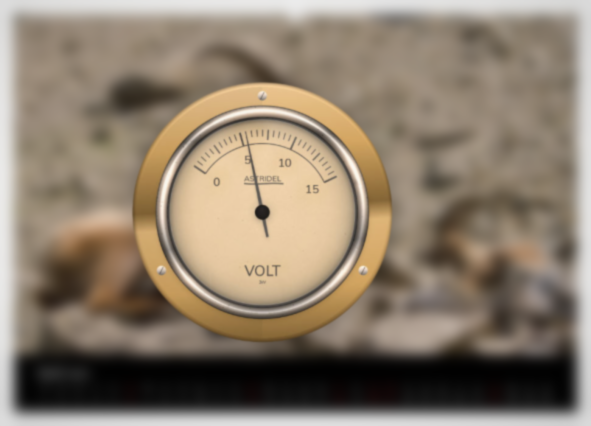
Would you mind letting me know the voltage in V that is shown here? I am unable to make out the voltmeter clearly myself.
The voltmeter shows 5.5 V
